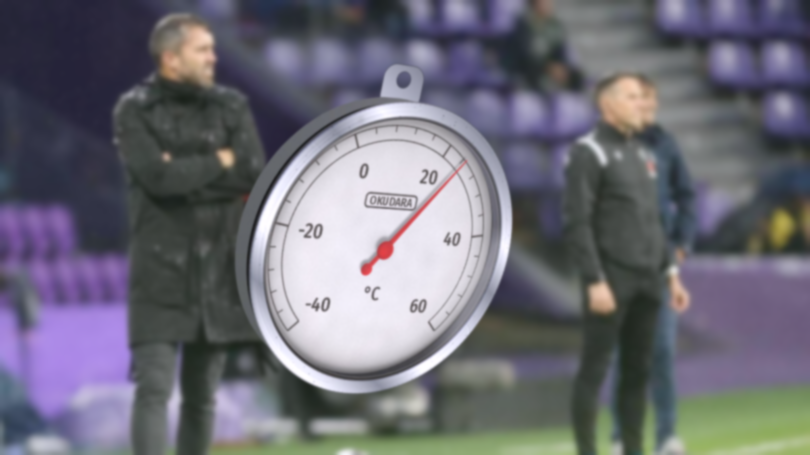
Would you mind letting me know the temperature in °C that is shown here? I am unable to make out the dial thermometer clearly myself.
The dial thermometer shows 24 °C
